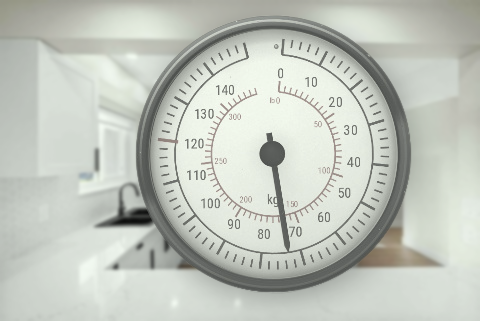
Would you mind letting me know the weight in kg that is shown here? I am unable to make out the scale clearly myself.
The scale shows 73 kg
